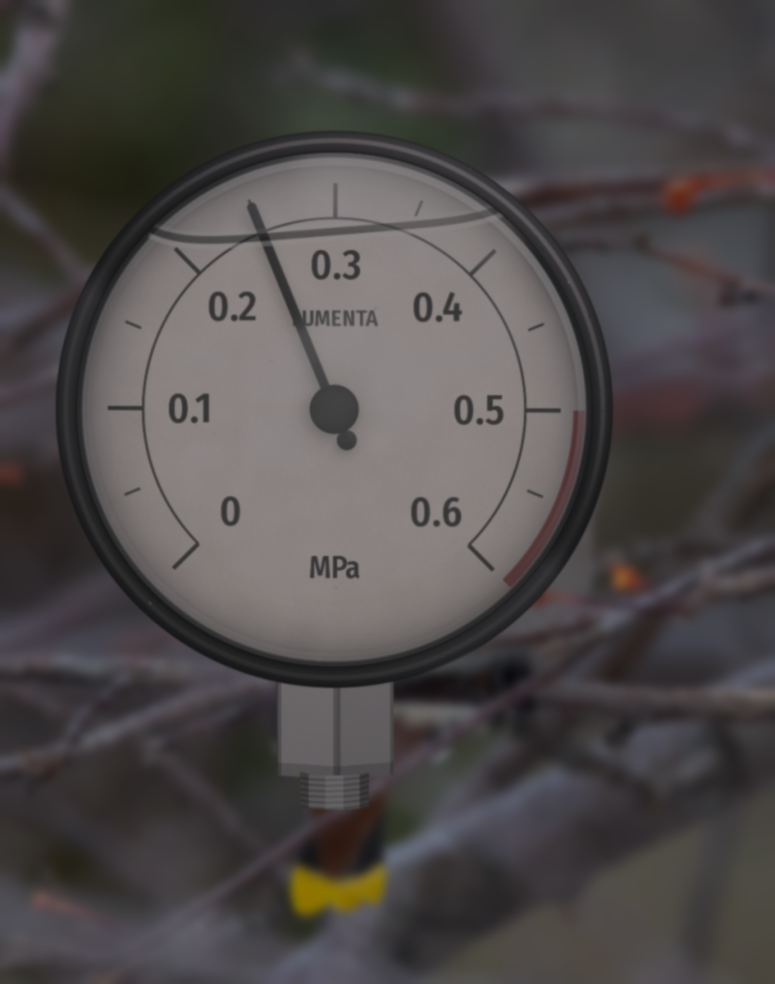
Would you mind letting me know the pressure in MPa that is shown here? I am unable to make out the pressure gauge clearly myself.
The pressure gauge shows 0.25 MPa
